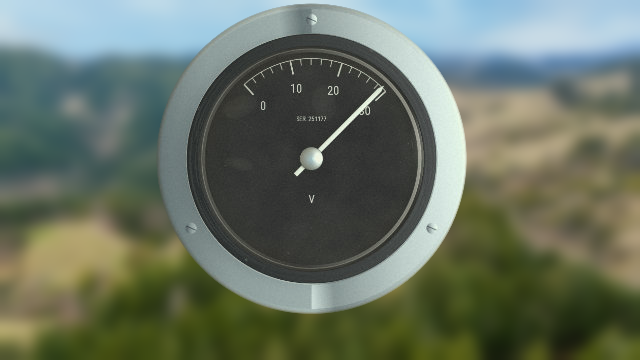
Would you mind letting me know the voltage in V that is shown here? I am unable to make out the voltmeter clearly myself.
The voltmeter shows 29 V
